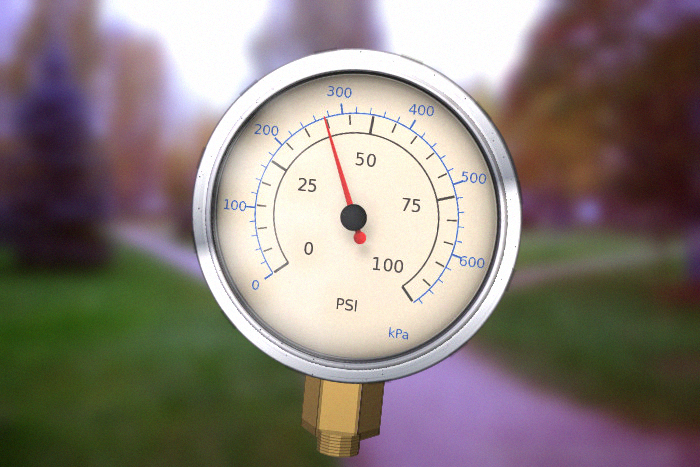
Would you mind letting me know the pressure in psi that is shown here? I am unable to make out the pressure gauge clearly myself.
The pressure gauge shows 40 psi
